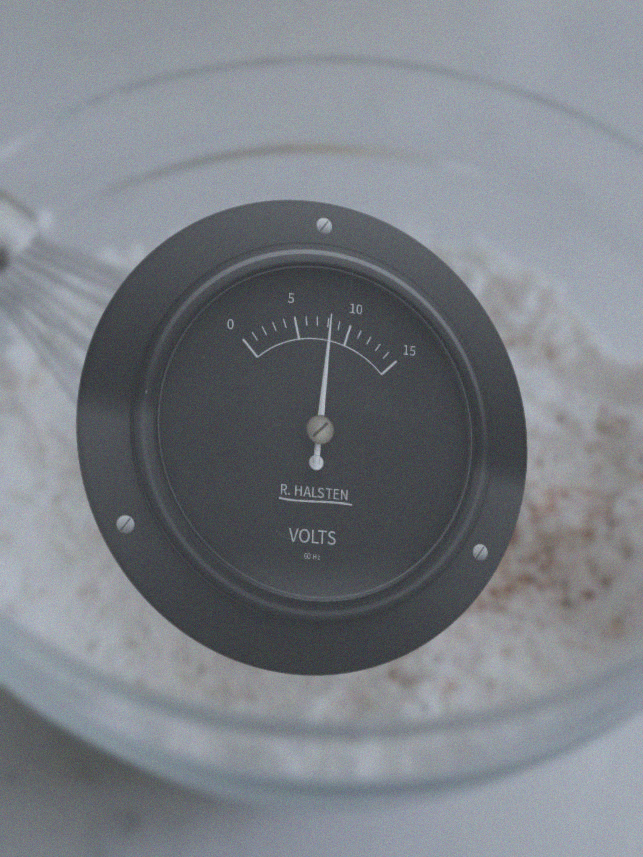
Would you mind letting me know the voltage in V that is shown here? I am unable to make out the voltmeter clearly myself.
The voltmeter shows 8 V
